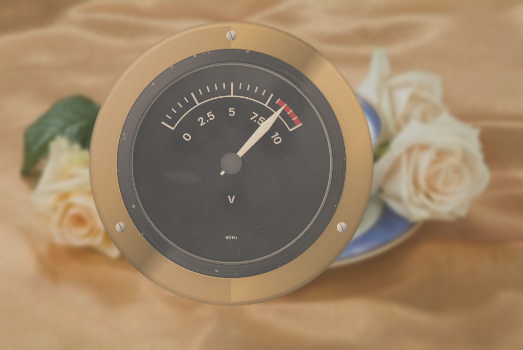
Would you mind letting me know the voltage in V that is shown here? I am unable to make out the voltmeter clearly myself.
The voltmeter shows 8.5 V
